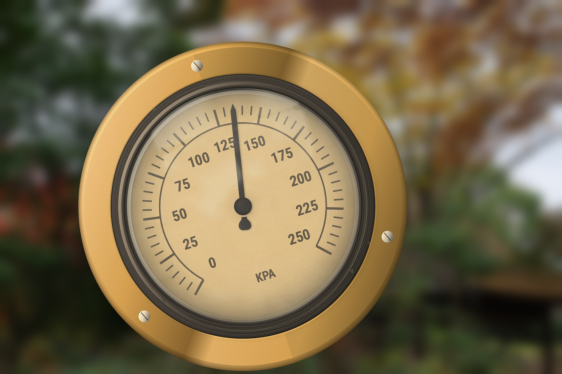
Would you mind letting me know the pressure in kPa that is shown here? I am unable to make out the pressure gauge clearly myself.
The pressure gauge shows 135 kPa
